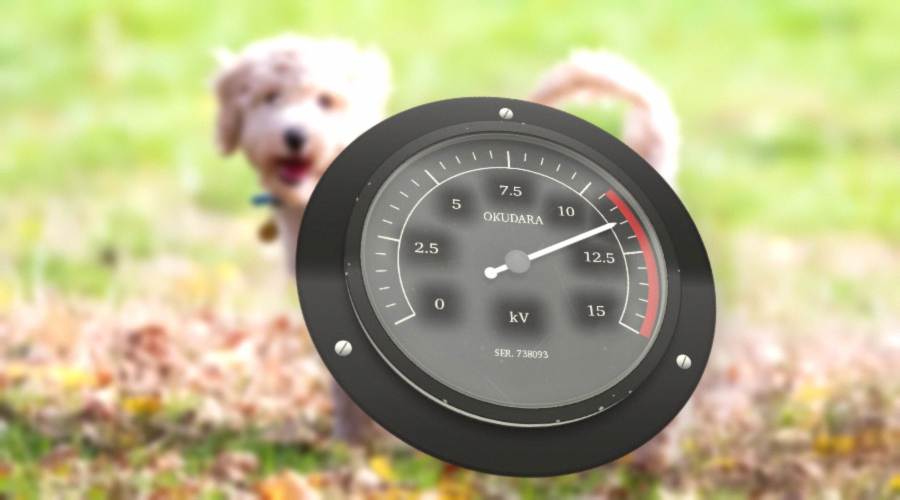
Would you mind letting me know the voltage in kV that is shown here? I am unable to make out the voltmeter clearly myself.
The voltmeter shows 11.5 kV
